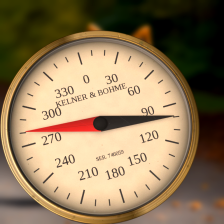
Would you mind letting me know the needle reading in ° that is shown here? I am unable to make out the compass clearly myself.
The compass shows 280 °
